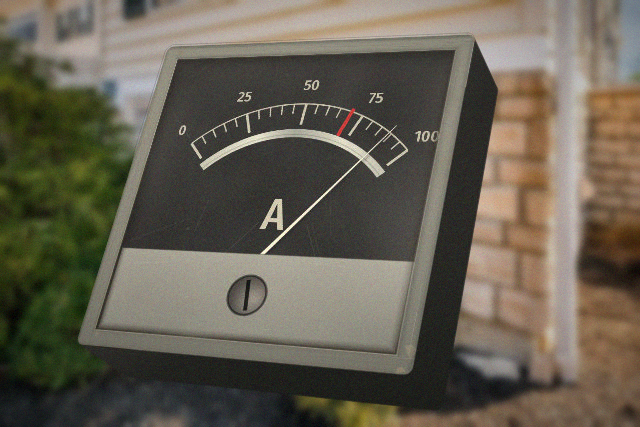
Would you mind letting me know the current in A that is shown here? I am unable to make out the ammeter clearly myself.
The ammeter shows 90 A
